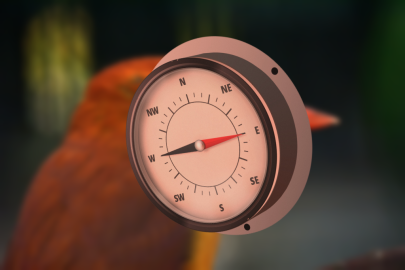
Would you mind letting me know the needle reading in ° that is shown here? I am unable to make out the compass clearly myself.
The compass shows 90 °
